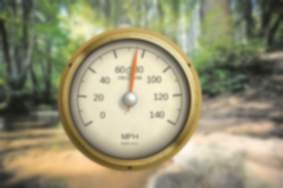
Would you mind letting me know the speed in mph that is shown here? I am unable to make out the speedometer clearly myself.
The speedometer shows 75 mph
